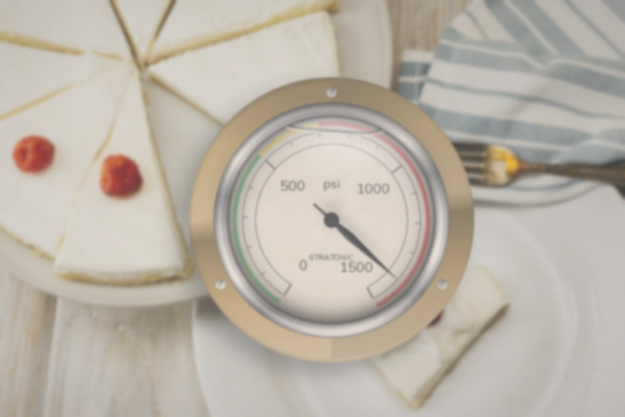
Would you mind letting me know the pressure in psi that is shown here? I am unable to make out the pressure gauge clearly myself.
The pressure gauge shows 1400 psi
